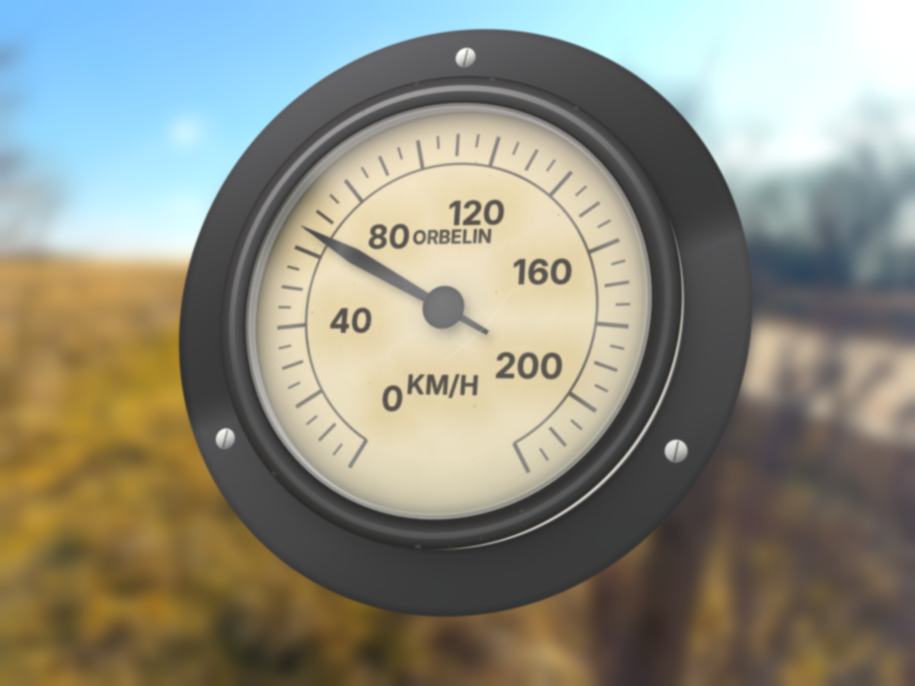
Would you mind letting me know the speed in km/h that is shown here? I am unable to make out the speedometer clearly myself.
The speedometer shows 65 km/h
